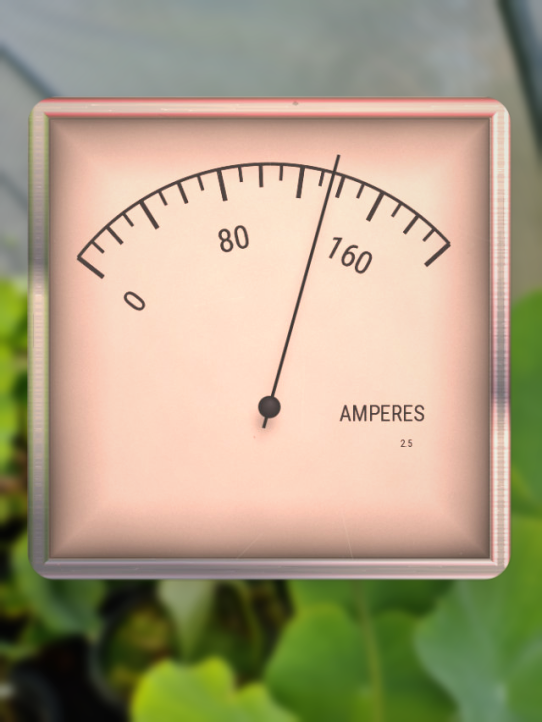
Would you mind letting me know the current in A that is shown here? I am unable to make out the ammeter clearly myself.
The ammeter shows 135 A
